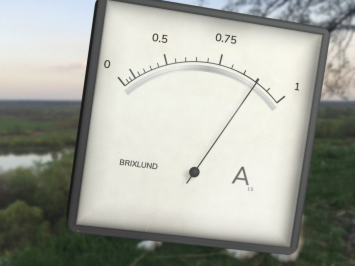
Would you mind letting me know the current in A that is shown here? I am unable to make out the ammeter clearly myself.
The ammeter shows 0.9 A
